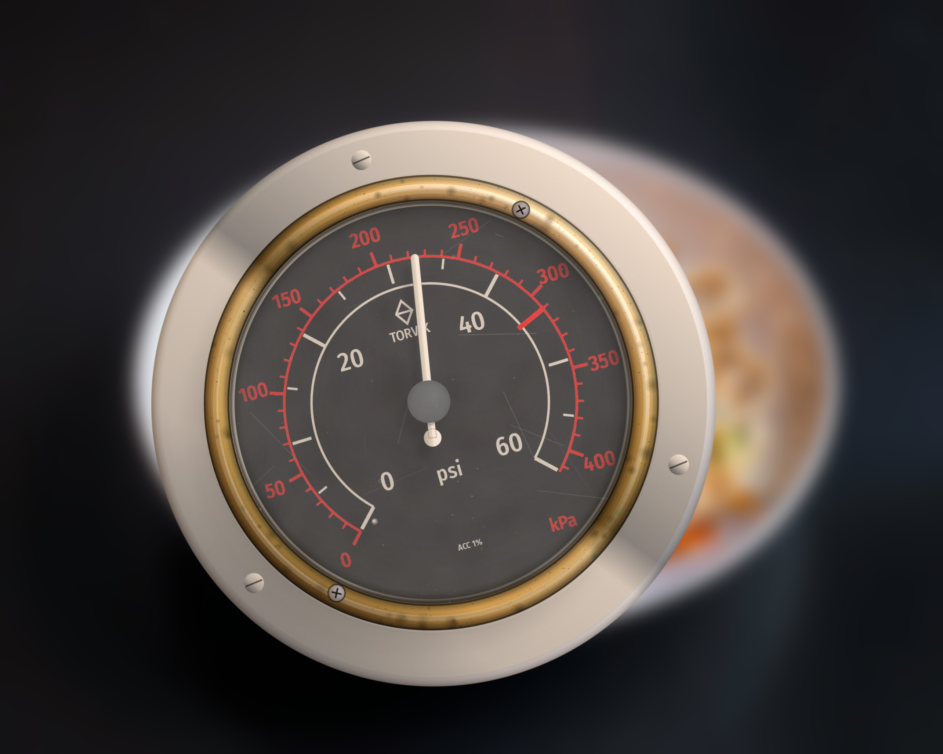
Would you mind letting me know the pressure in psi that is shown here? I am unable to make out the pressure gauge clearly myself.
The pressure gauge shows 32.5 psi
